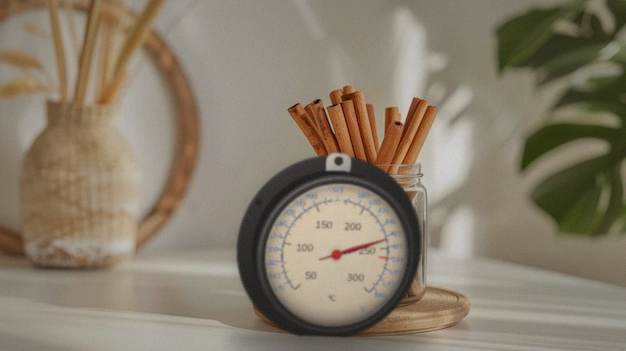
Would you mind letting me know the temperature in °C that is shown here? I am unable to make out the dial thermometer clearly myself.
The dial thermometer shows 240 °C
